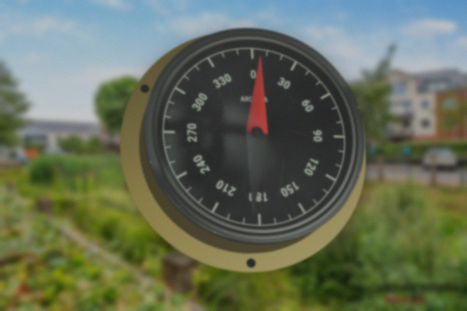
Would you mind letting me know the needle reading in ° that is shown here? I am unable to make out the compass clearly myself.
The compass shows 5 °
